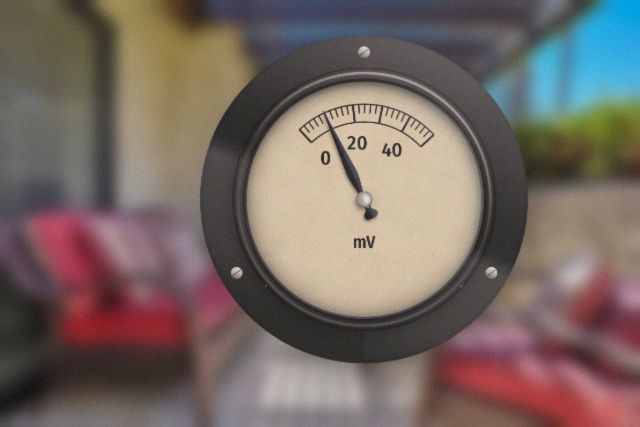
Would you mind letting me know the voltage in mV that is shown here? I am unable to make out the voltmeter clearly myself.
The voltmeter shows 10 mV
